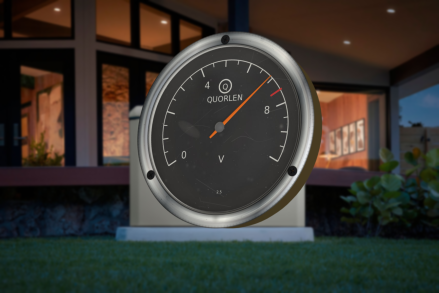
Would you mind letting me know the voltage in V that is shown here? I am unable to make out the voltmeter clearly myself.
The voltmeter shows 7 V
